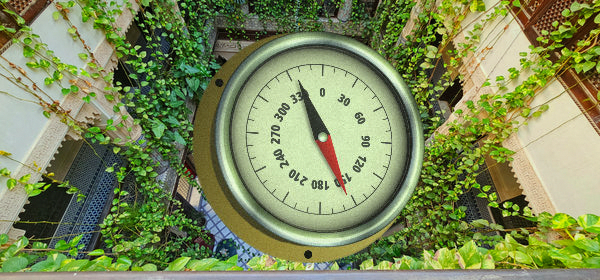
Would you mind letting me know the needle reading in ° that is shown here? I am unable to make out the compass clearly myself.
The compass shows 155 °
